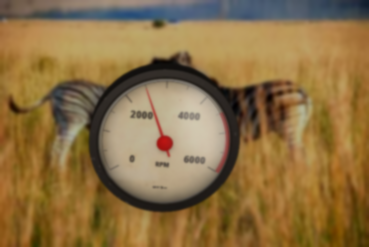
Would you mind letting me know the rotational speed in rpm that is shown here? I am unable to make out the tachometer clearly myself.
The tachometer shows 2500 rpm
